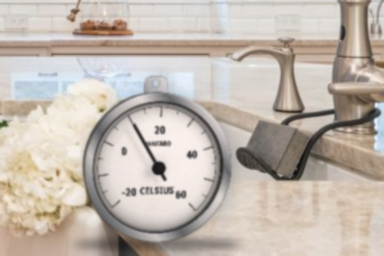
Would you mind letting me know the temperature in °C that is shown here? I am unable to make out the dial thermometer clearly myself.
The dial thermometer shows 10 °C
